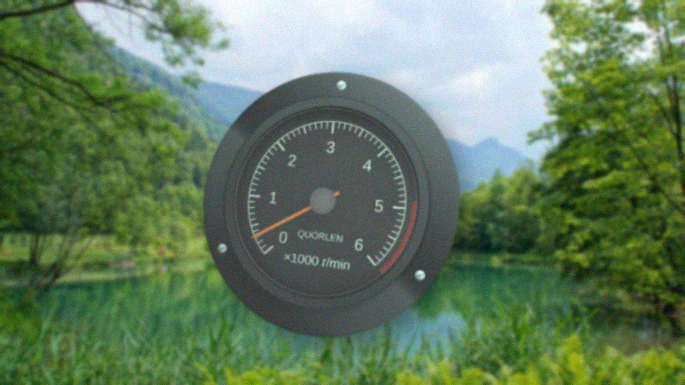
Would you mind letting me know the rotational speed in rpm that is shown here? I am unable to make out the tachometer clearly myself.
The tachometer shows 300 rpm
